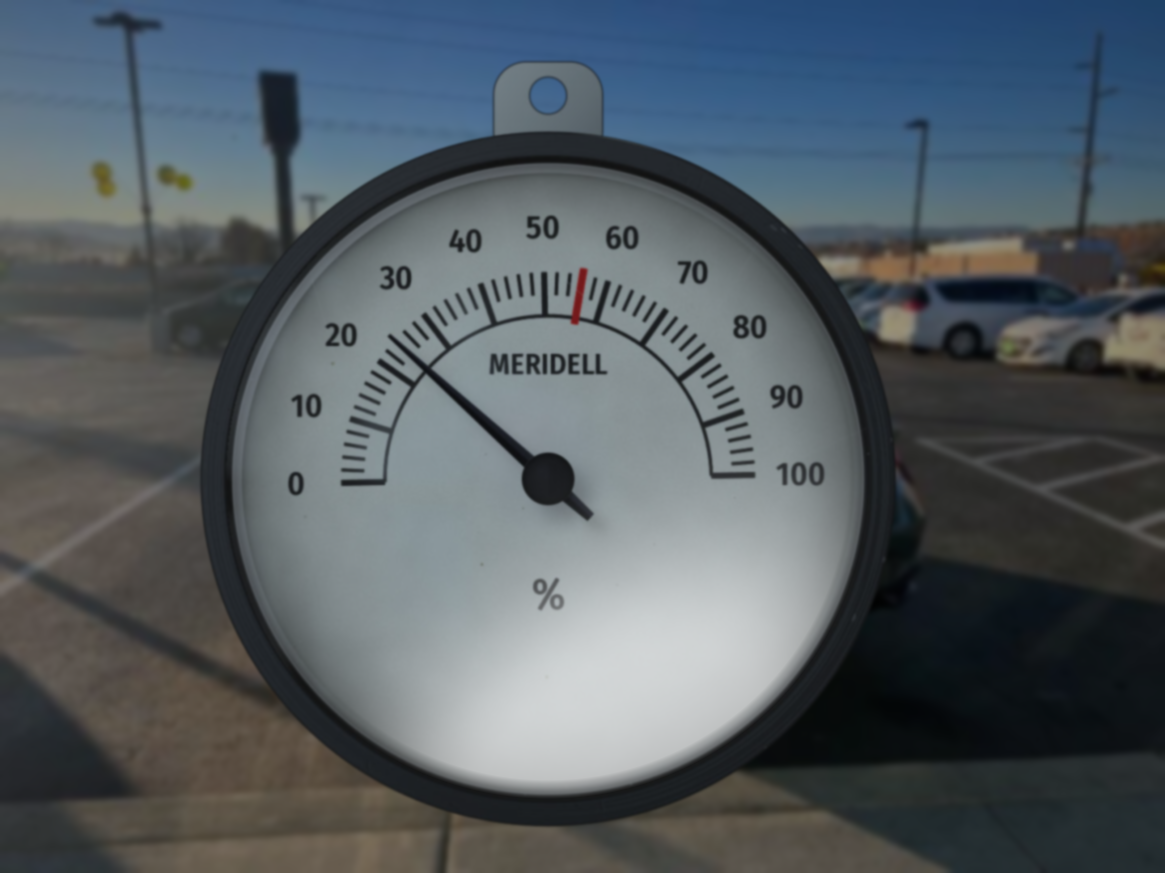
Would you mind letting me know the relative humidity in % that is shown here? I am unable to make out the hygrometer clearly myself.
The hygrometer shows 24 %
